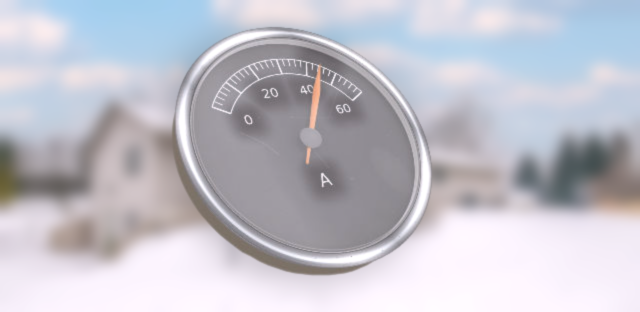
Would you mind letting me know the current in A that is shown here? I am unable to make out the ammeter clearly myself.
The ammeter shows 44 A
